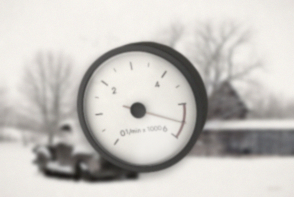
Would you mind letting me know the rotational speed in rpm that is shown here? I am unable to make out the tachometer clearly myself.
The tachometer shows 5500 rpm
